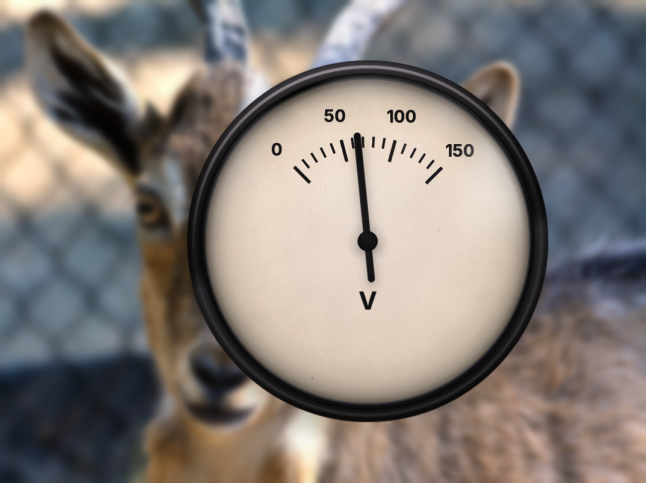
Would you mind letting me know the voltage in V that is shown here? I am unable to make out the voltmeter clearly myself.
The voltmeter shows 65 V
